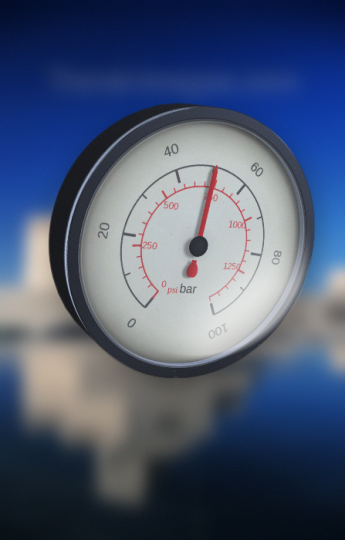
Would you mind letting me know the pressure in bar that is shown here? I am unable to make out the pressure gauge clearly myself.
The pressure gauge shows 50 bar
